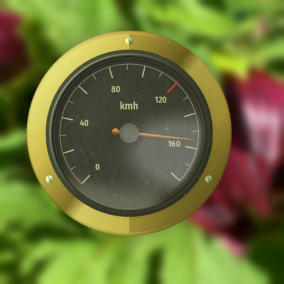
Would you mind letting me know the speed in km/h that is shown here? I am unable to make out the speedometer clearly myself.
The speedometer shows 155 km/h
